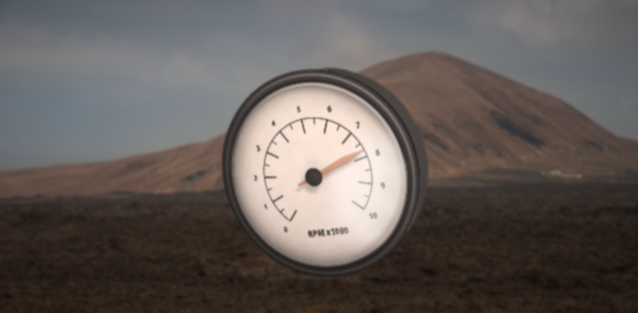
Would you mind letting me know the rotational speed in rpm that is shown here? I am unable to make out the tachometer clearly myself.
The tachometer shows 7750 rpm
